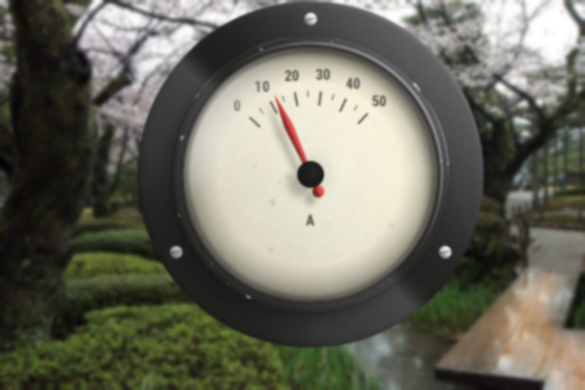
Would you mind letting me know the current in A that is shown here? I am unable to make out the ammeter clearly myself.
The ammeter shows 12.5 A
